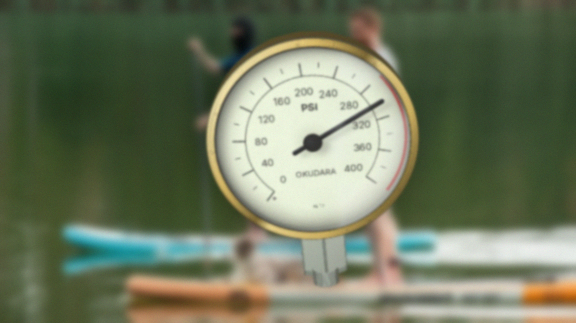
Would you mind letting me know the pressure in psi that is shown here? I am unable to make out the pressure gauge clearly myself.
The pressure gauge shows 300 psi
